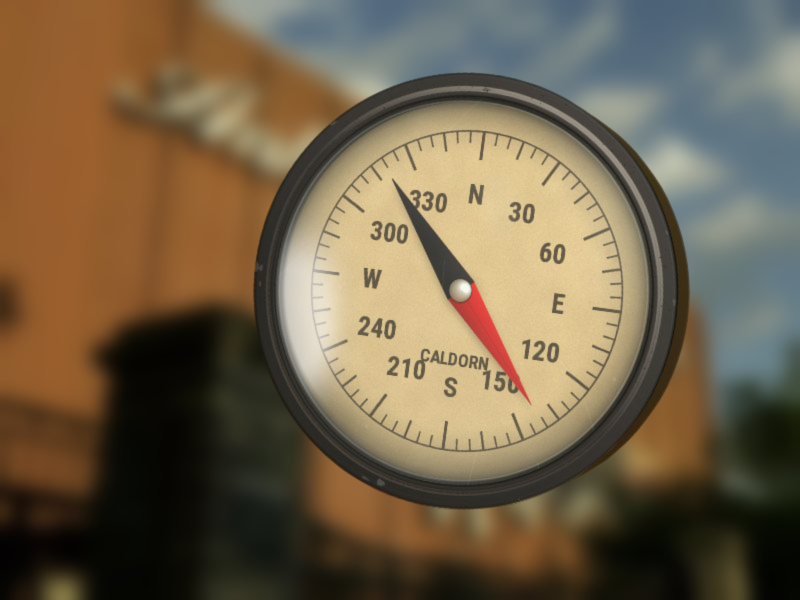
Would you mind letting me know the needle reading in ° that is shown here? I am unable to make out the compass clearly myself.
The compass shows 140 °
